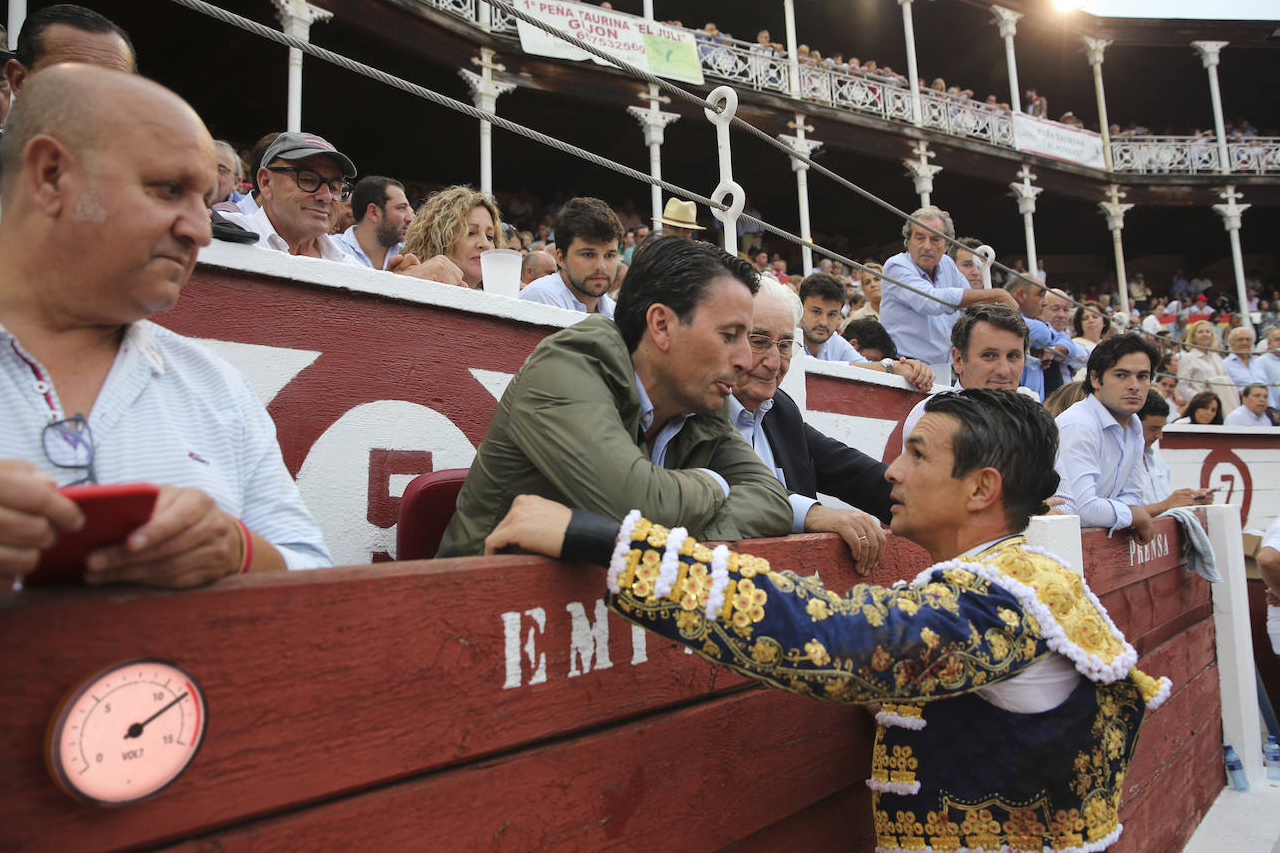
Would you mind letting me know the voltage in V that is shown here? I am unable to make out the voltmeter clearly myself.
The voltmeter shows 11.5 V
